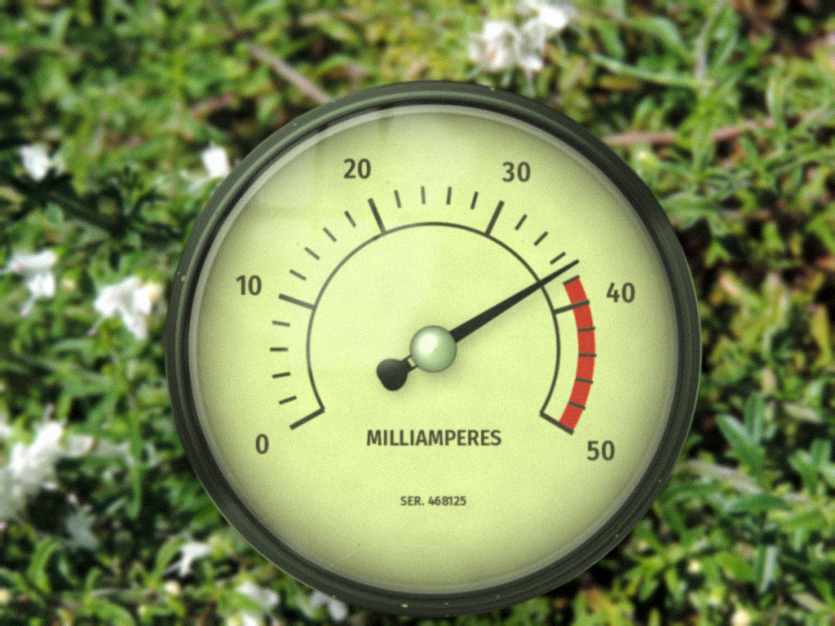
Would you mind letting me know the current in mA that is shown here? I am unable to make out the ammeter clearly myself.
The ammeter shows 37 mA
